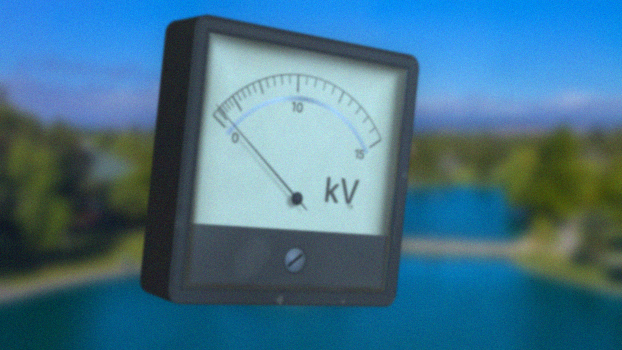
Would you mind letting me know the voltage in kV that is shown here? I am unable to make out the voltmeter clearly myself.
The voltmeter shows 2.5 kV
